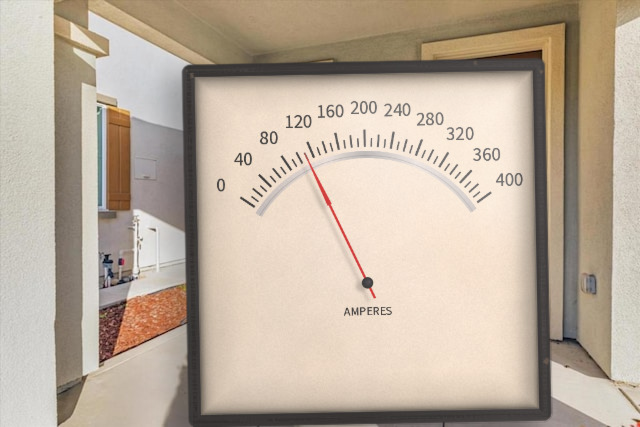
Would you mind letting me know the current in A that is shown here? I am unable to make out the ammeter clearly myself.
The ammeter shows 110 A
